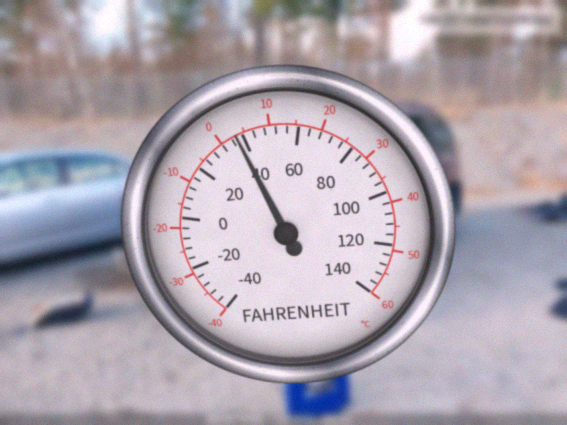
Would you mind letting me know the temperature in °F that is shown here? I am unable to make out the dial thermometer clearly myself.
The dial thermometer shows 38 °F
